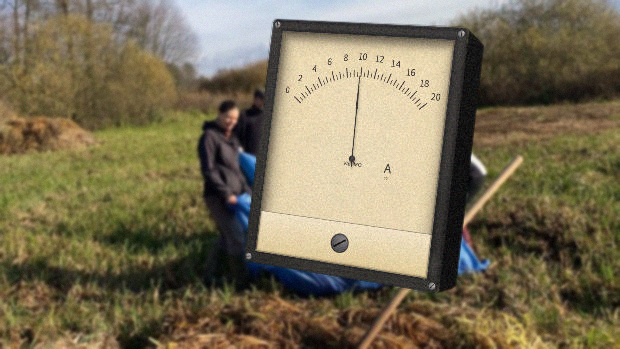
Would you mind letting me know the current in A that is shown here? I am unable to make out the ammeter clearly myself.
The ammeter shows 10 A
